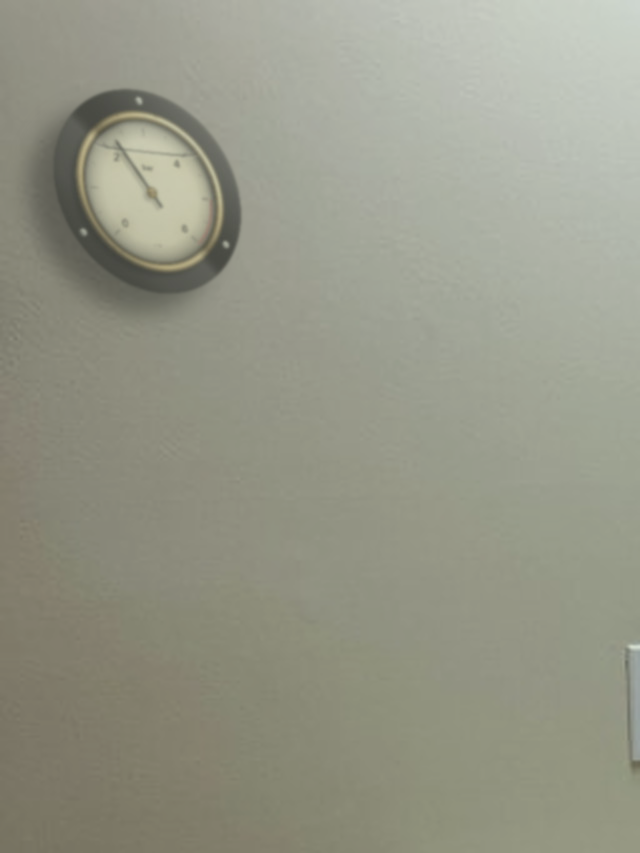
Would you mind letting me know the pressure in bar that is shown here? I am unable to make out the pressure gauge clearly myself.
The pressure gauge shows 2.25 bar
